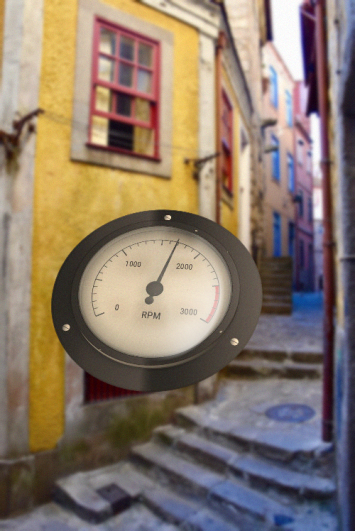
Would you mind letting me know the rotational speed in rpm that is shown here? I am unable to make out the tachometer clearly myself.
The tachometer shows 1700 rpm
